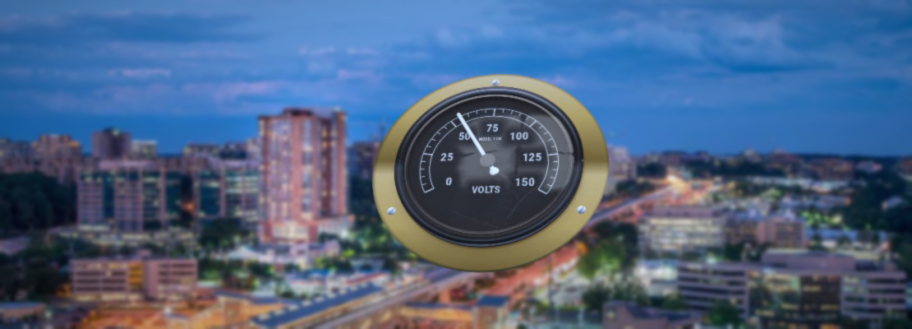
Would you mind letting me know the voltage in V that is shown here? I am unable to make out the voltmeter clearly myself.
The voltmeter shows 55 V
